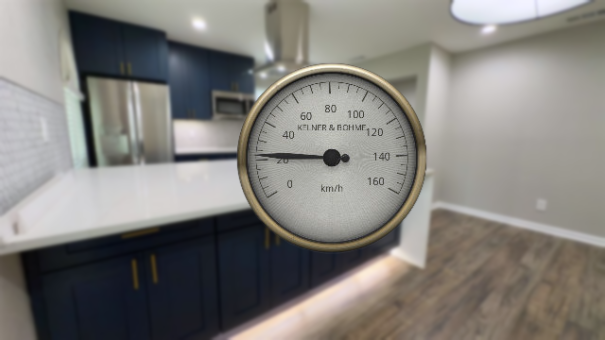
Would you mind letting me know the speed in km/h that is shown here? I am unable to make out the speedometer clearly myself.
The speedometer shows 22.5 km/h
